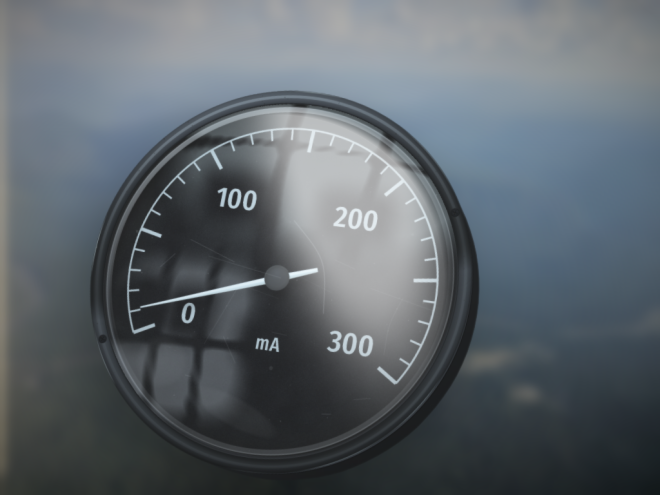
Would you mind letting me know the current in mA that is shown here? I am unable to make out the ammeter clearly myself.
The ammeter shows 10 mA
